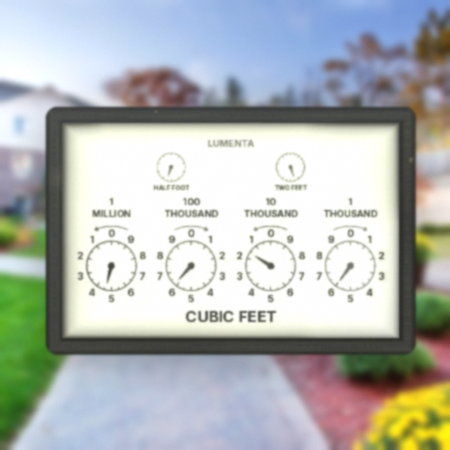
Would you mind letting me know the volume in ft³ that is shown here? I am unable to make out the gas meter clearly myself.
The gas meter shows 461600 ft³
